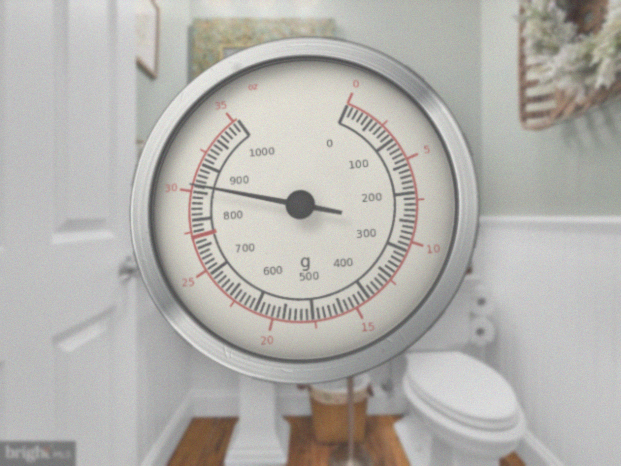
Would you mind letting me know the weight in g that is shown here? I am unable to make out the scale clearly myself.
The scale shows 860 g
